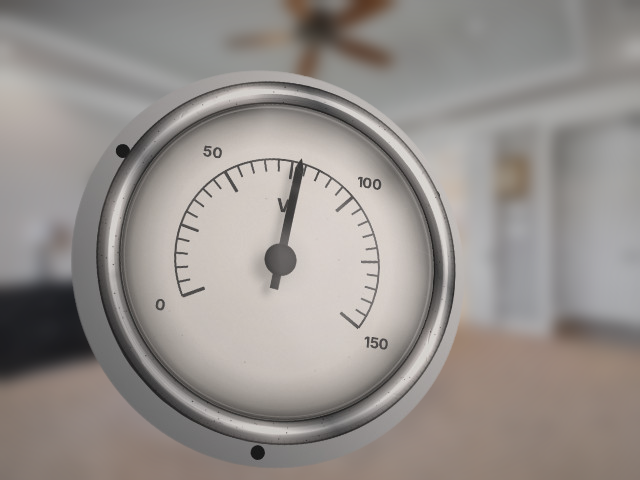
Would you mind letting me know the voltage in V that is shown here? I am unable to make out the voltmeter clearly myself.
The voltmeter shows 77.5 V
